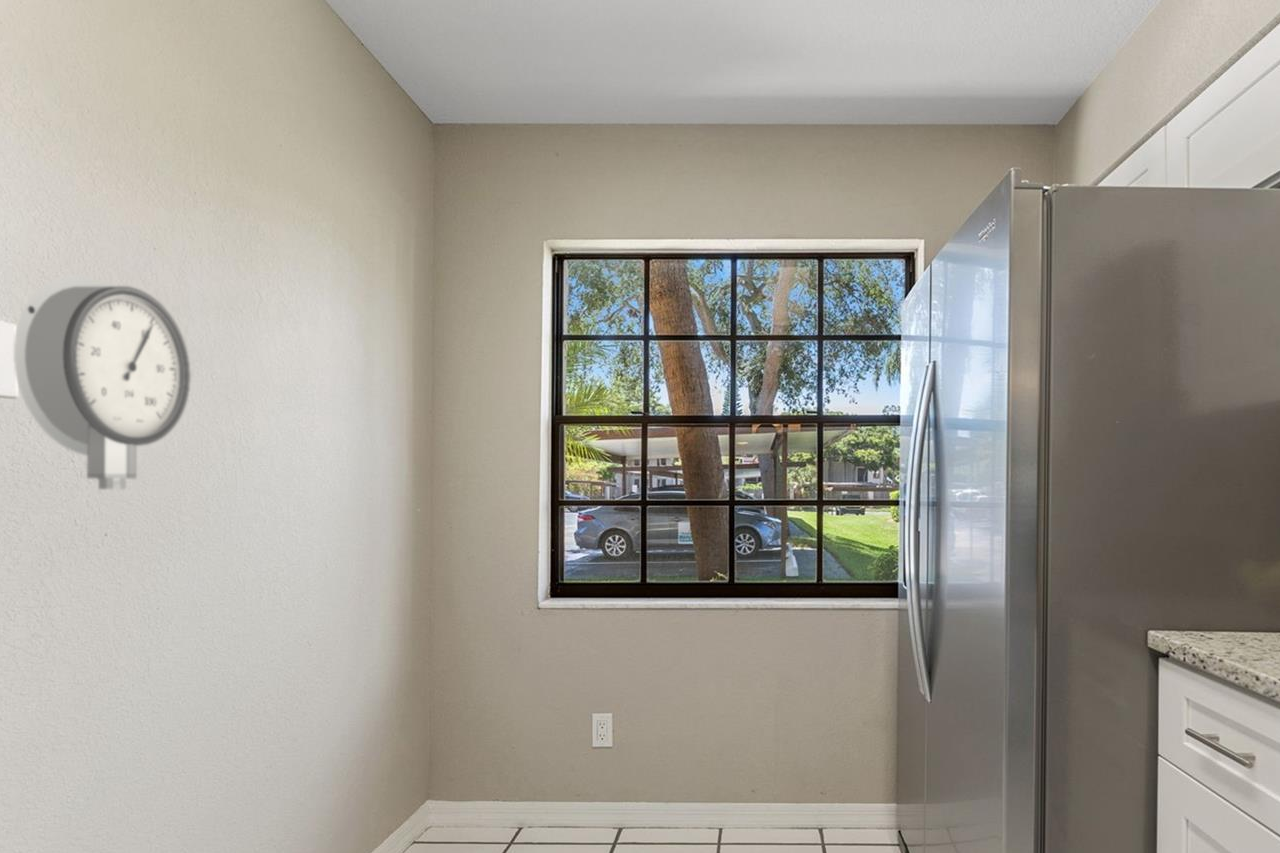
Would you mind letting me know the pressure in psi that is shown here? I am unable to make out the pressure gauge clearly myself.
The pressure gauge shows 60 psi
